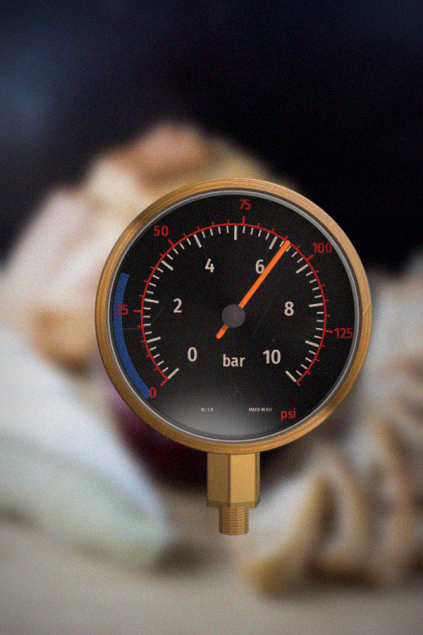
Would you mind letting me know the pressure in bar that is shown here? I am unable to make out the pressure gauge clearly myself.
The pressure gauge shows 6.3 bar
